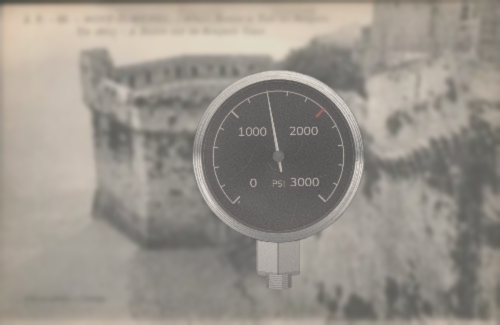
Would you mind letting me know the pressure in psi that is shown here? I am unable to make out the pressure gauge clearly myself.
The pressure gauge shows 1400 psi
